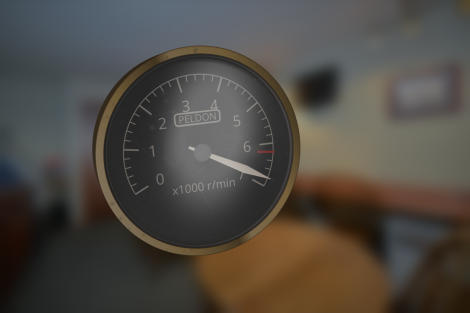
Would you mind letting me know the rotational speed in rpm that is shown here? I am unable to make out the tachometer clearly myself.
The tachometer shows 6800 rpm
